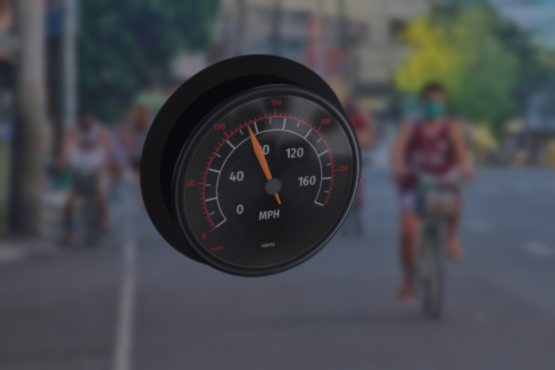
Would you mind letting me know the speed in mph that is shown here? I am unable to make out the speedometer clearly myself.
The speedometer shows 75 mph
